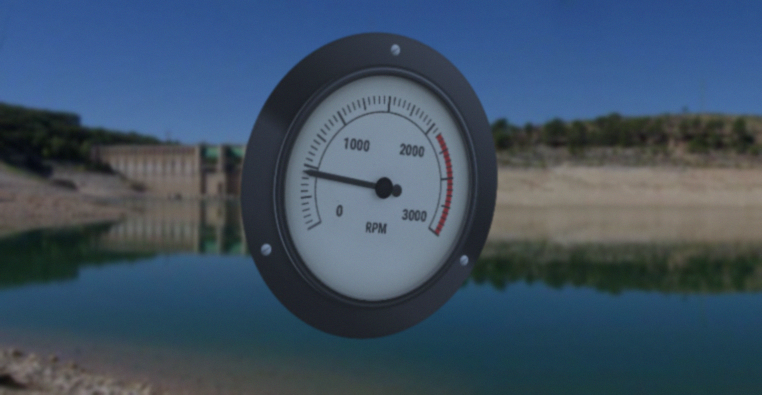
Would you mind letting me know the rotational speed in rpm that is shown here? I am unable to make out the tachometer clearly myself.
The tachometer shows 450 rpm
